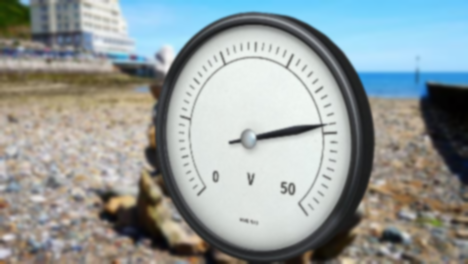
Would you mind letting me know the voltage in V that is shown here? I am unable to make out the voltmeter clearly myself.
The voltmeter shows 39 V
